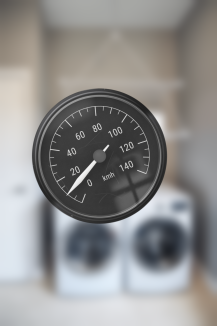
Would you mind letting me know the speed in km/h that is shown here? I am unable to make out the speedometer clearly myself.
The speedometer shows 10 km/h
